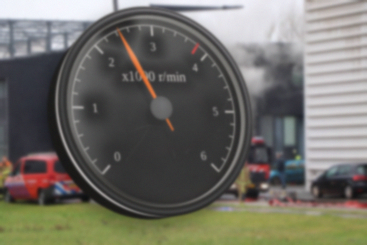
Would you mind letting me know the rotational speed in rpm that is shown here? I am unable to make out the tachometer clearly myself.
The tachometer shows 2400 rpm
